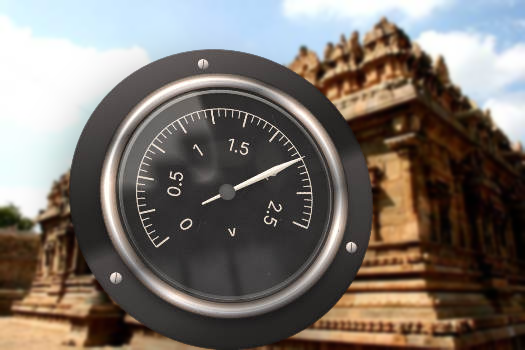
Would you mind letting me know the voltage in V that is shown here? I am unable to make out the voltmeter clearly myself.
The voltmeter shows 2 V
